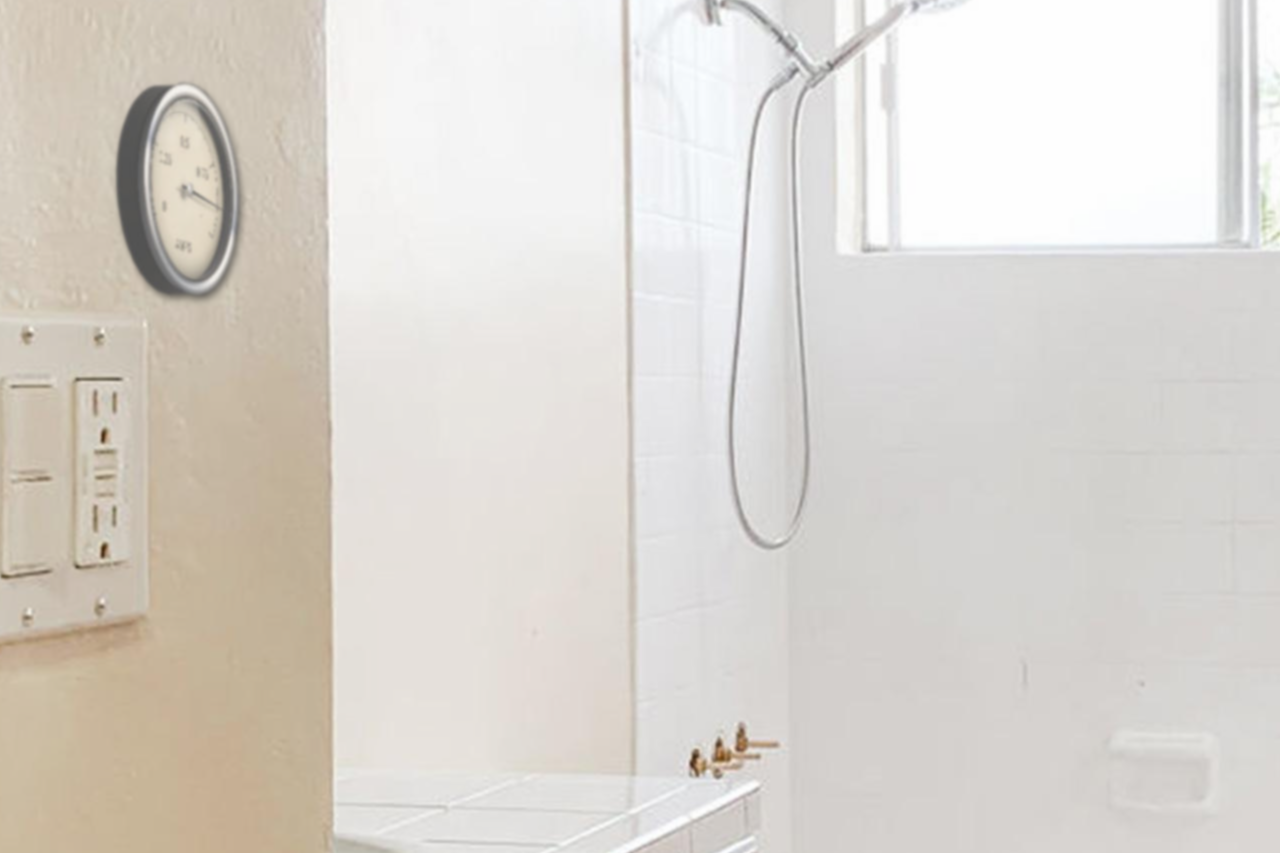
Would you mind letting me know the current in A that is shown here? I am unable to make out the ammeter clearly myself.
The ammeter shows 0.9 A
